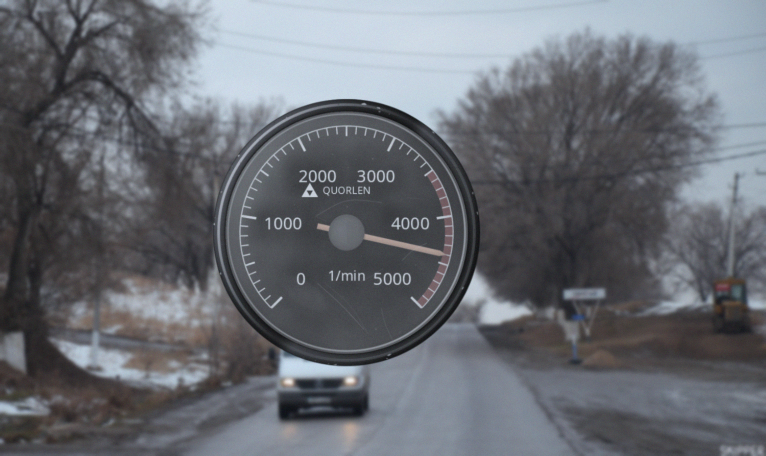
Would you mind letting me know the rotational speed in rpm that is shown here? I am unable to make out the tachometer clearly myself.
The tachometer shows 4400 rpm
